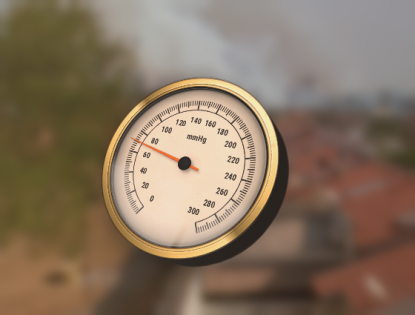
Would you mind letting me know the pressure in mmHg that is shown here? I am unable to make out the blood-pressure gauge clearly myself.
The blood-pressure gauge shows 70 mmHg
